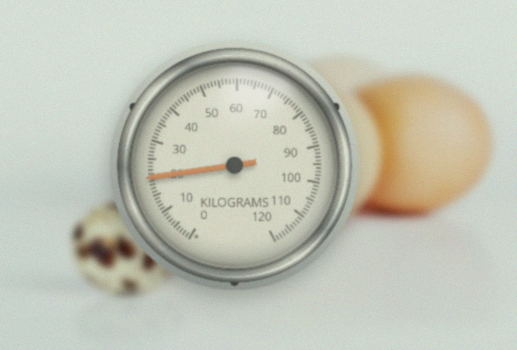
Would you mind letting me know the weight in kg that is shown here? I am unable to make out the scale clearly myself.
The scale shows 20 kg
